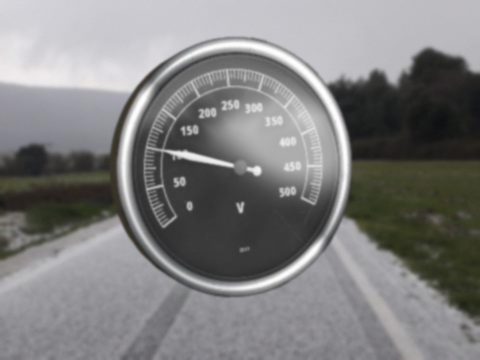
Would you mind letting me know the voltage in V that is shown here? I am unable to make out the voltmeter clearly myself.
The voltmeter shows 100 V
